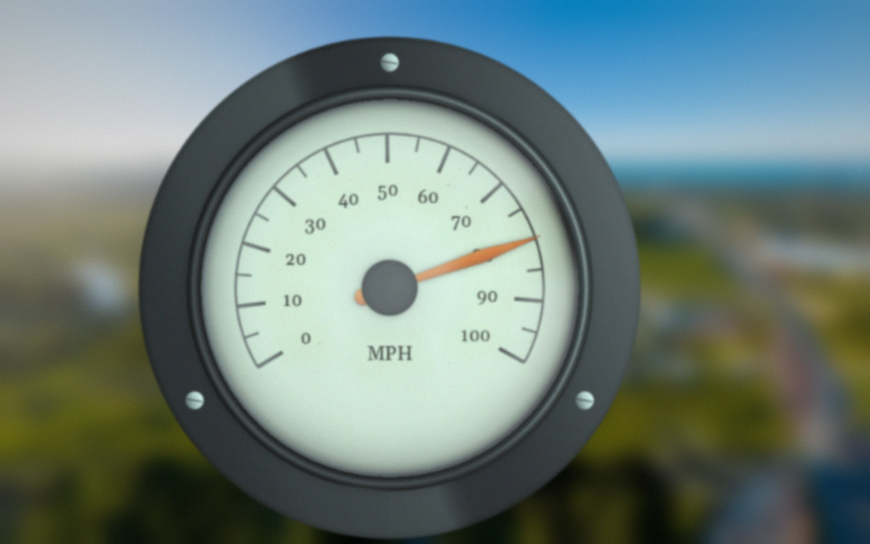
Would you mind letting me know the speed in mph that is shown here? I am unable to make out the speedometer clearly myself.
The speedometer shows 80 mph
